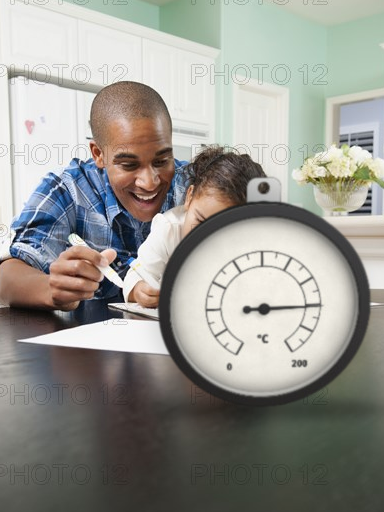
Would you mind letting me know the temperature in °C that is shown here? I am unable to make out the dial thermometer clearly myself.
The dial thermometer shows 160 °C
